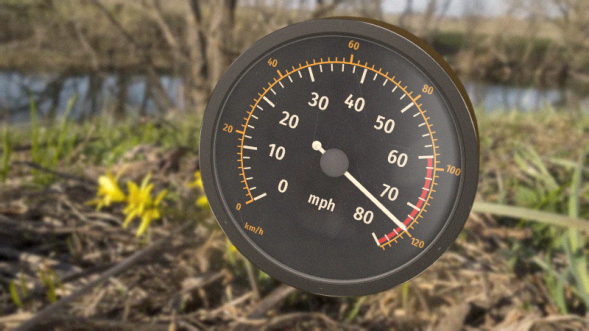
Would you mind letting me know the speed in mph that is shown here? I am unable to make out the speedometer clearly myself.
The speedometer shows 74 mph
